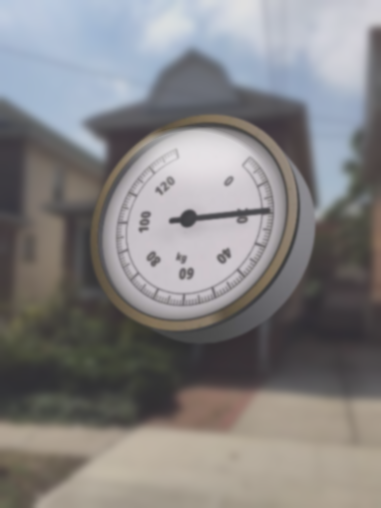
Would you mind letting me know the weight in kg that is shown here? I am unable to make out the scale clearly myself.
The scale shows 20 kg
